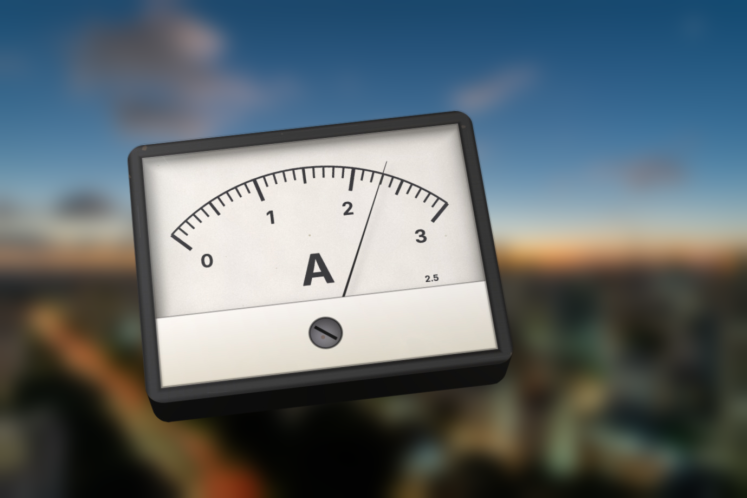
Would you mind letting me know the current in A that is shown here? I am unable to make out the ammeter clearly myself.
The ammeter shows 2.3 A
